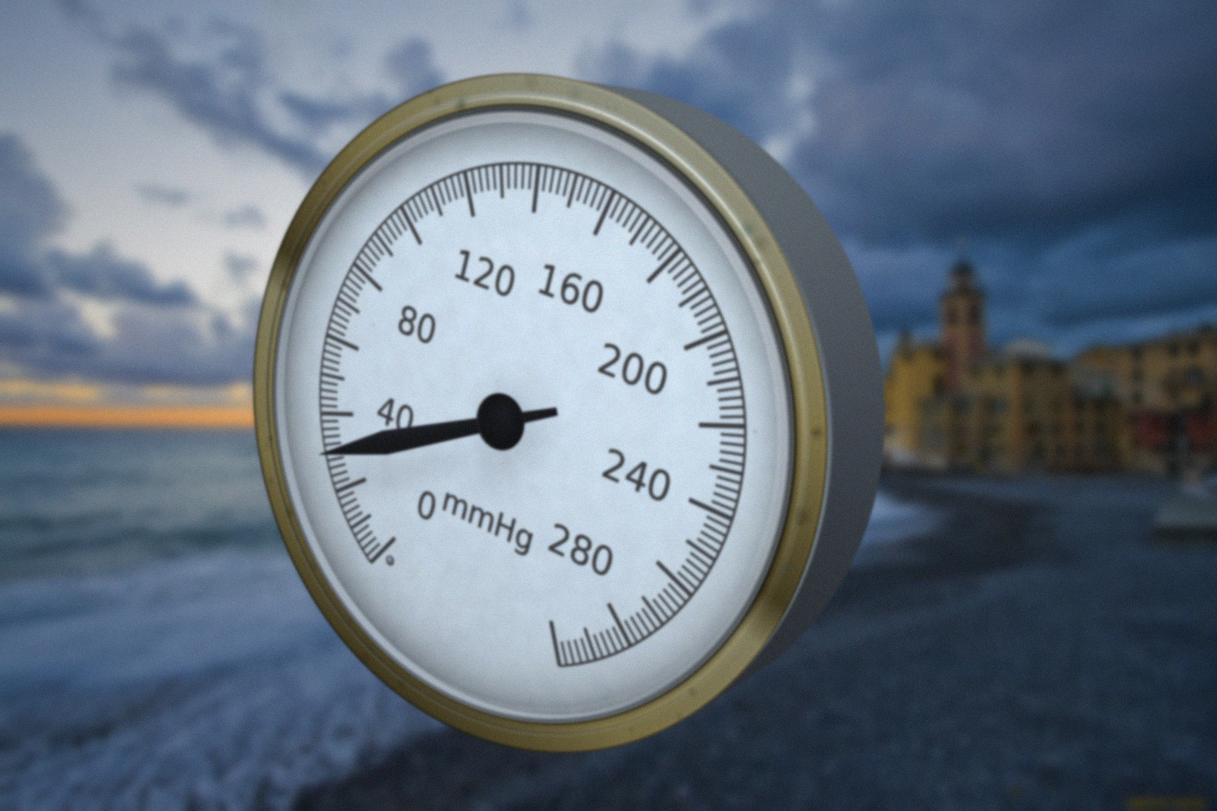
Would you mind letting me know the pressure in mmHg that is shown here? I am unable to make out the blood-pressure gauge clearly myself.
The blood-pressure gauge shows 30 mmHg
